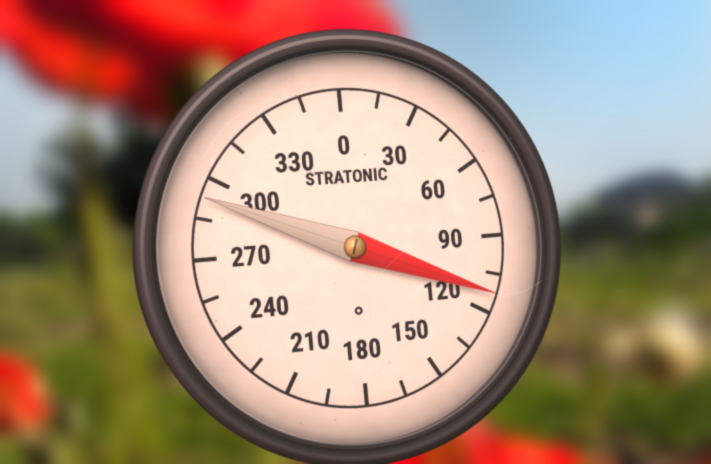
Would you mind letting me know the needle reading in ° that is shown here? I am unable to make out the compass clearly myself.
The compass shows 112.5 °
